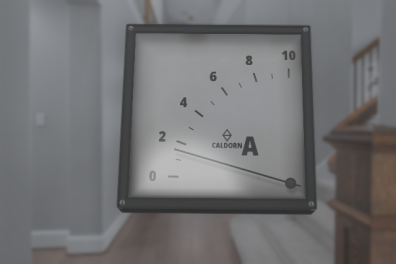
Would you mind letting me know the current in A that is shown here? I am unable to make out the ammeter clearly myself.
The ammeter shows 1.5 A
